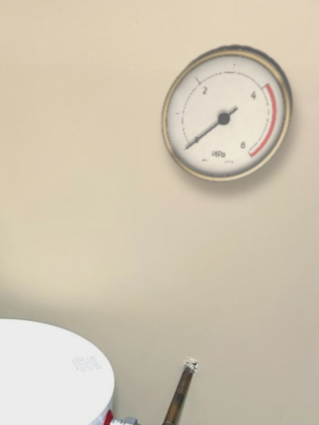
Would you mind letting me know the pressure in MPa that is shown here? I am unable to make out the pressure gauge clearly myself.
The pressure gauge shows 0 MPa
